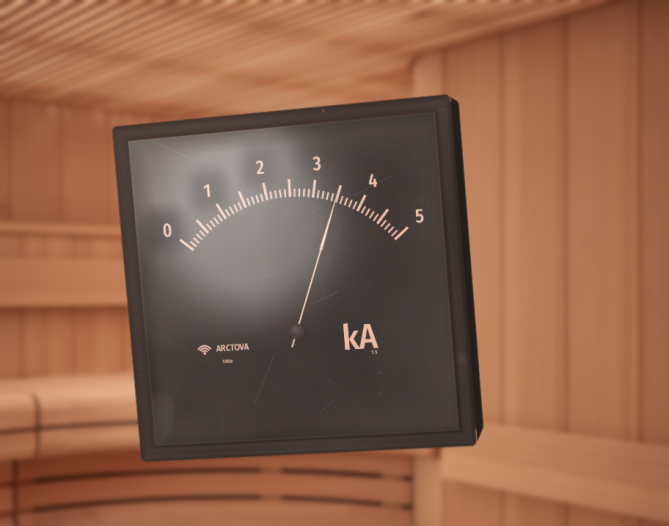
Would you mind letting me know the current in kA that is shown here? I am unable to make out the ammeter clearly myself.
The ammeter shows 3.5 kA
